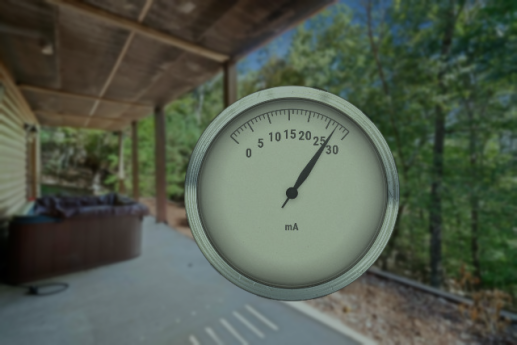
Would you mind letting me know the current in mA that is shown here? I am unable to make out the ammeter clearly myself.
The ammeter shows 27 mA
